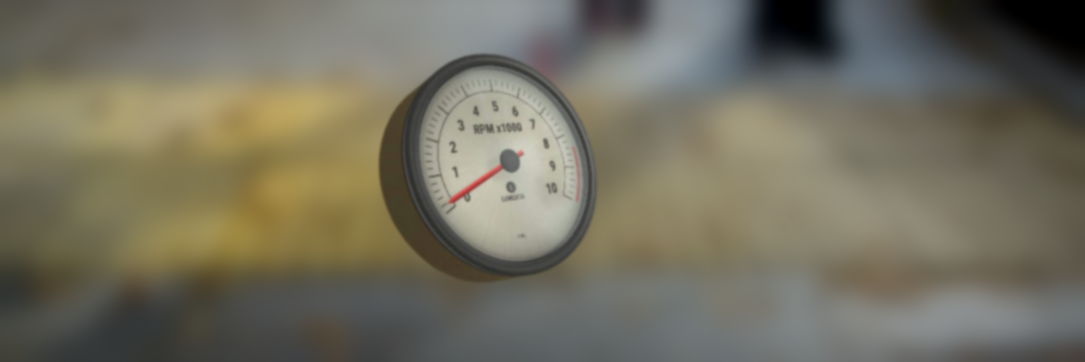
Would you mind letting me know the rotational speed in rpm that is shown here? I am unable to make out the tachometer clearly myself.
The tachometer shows 200 rpm
